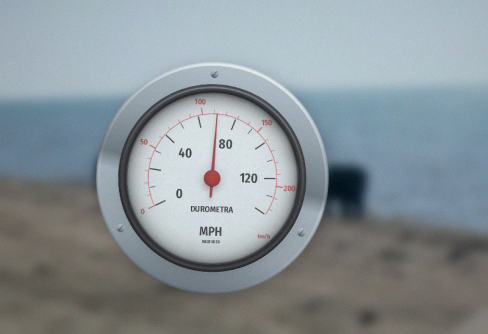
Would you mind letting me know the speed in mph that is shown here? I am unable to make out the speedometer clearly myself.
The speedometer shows 70 mph
